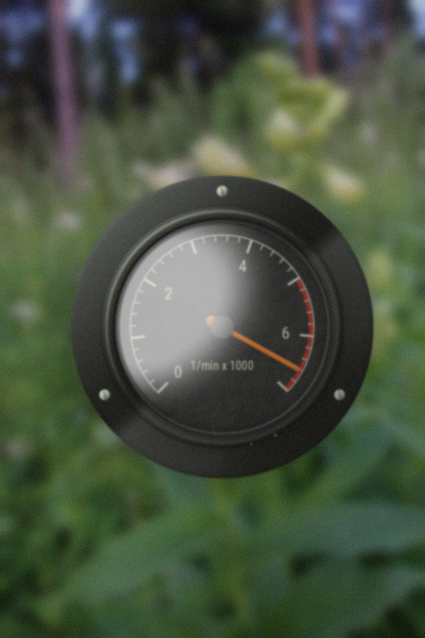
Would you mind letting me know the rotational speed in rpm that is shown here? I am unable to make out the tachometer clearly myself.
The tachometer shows 6600 rpm
